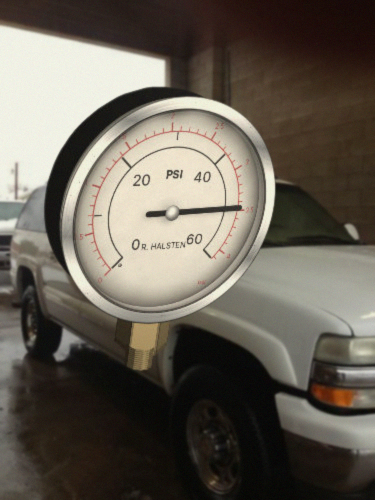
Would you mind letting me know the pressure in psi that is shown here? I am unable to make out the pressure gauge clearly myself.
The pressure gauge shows 50 psi
